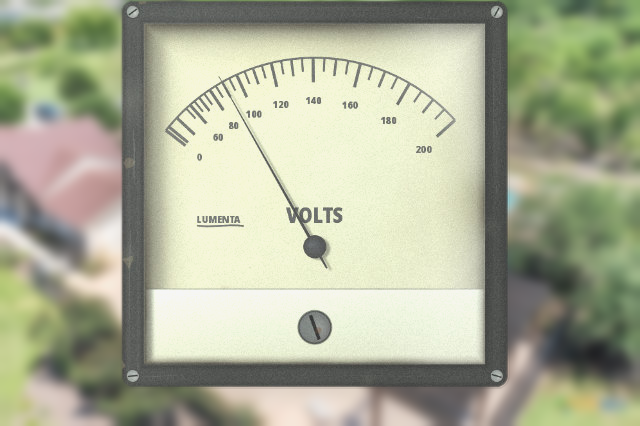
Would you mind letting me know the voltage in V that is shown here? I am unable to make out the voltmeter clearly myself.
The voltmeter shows 90 V
